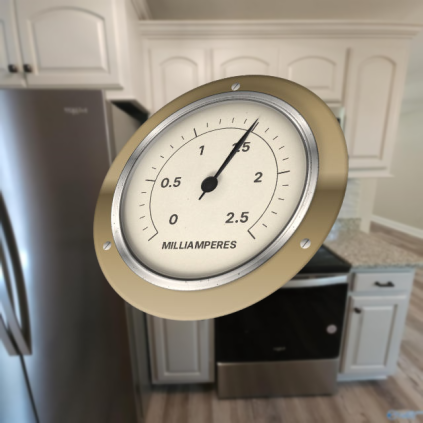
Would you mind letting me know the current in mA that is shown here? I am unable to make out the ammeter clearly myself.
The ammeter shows 1.5 mA
